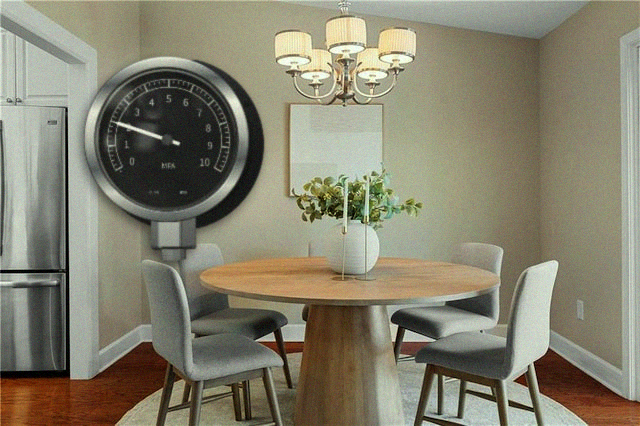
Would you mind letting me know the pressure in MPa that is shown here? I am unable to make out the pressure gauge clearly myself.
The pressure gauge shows 2 MPa
